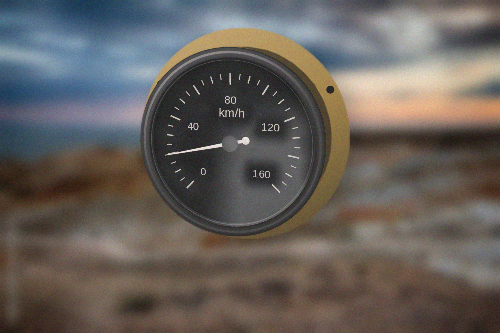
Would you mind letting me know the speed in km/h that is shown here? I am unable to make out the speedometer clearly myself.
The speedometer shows 20 km/h
